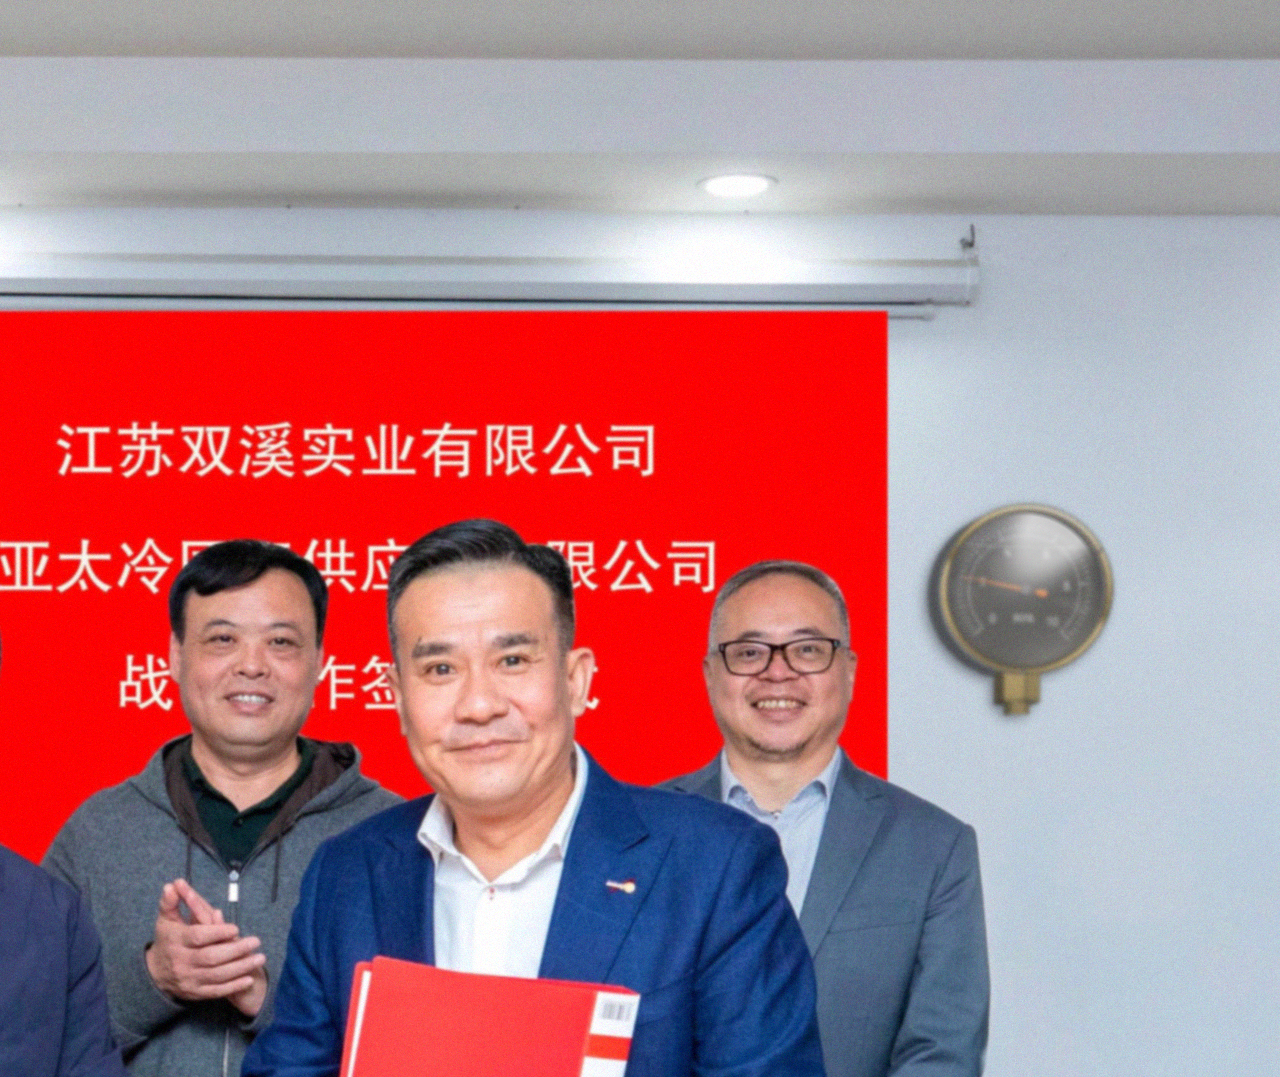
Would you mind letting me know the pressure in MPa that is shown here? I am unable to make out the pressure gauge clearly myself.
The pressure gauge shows 2 MPa
